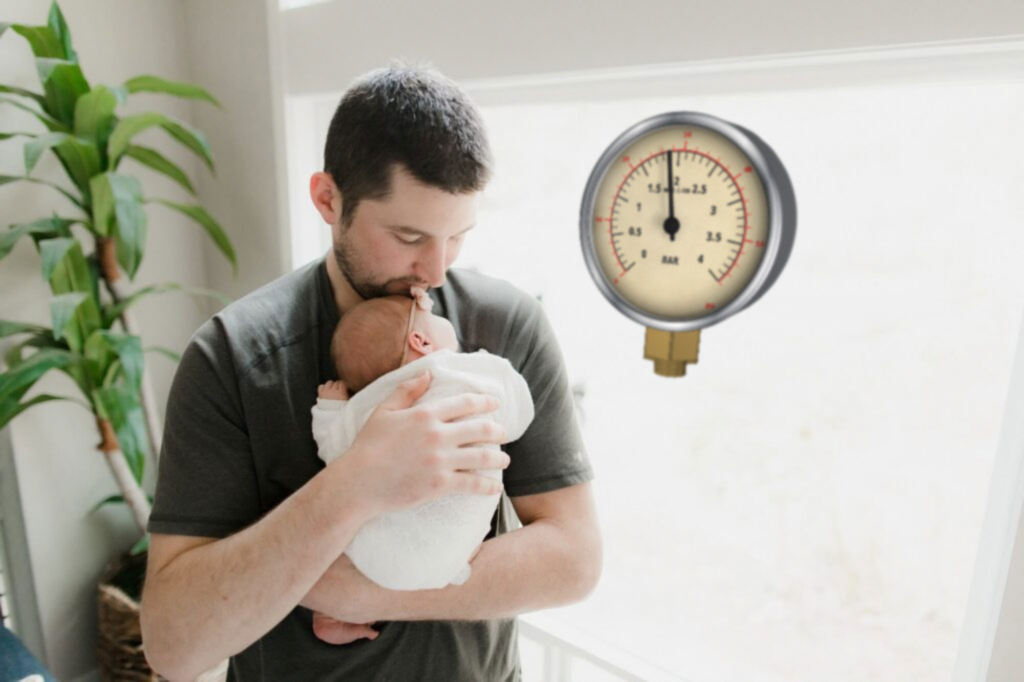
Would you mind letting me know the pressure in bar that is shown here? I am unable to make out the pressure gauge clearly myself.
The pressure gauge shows 1.9 bar
